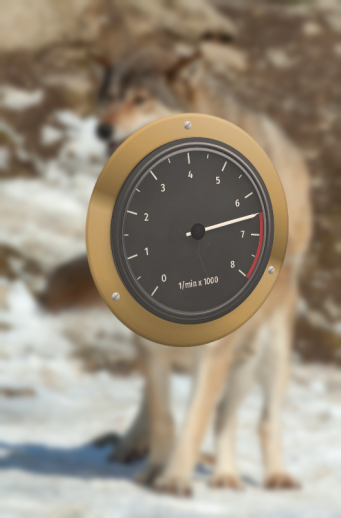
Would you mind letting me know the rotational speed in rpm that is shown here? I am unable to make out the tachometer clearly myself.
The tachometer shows 6500 rpm
